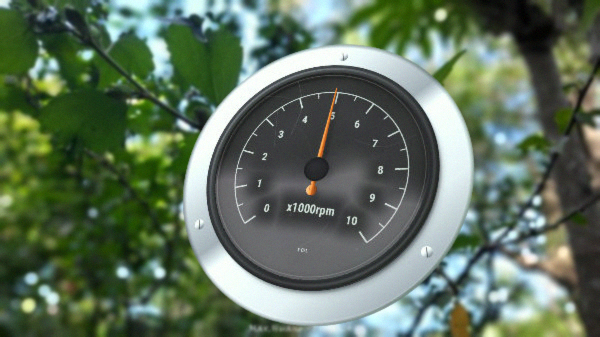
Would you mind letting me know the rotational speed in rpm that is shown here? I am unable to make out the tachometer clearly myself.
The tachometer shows 5000 rpm
